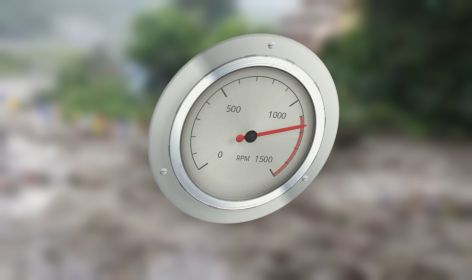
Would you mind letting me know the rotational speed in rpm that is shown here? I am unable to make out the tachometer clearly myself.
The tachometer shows 1150 rpm
